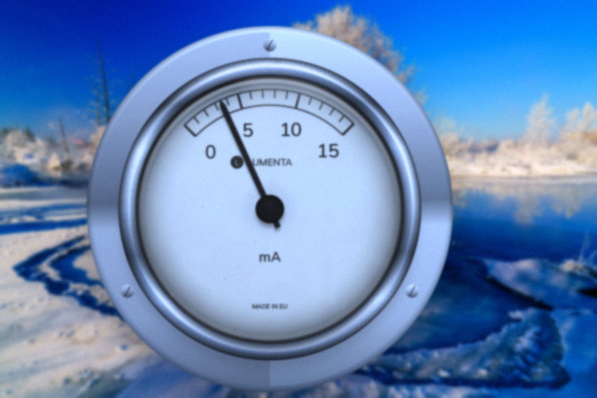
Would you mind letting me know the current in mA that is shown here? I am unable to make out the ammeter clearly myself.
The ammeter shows 3.5 mA
